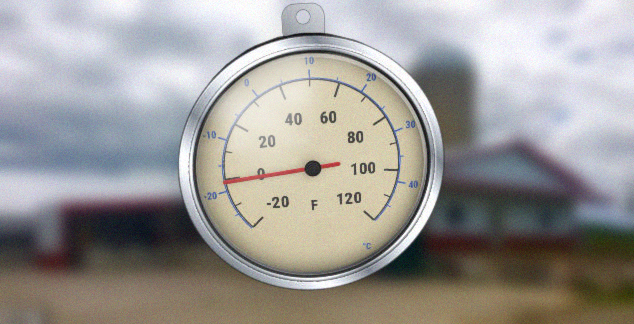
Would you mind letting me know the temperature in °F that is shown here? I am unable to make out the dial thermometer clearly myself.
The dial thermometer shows 0 °F
